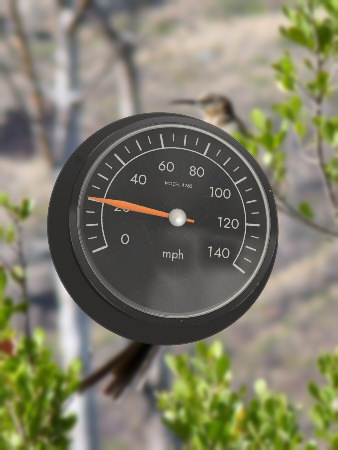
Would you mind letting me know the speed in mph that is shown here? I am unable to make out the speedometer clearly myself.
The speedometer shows 20 mph
